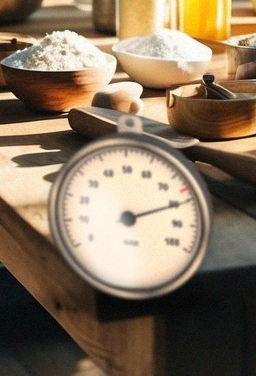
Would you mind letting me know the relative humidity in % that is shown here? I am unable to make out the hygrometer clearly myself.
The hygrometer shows 80 %
